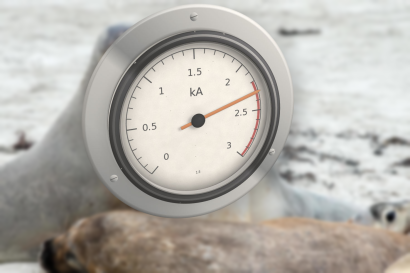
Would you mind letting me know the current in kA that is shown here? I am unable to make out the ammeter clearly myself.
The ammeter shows 2.3 kA
